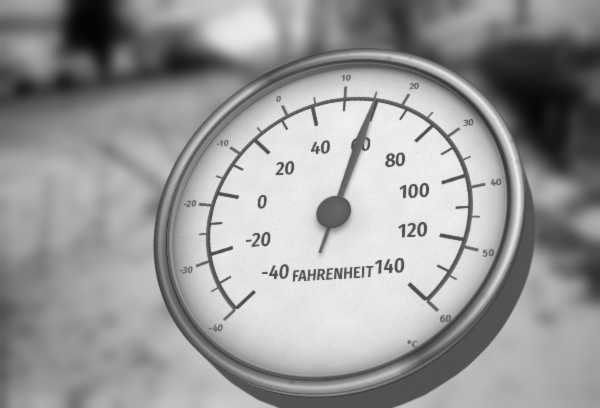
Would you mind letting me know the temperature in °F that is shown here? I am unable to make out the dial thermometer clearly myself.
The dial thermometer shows 60 °F
